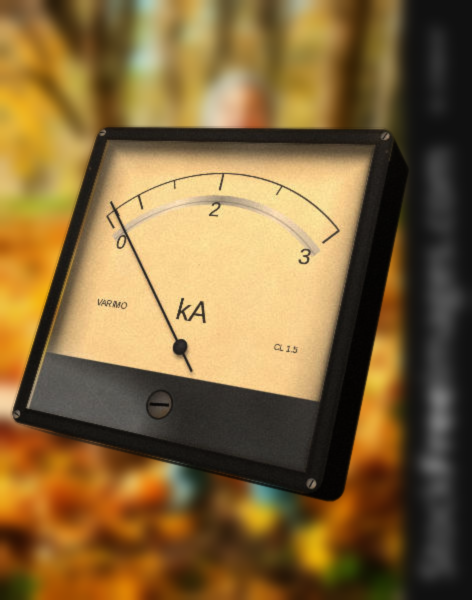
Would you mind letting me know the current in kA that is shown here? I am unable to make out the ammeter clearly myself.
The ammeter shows 0.5 kA
